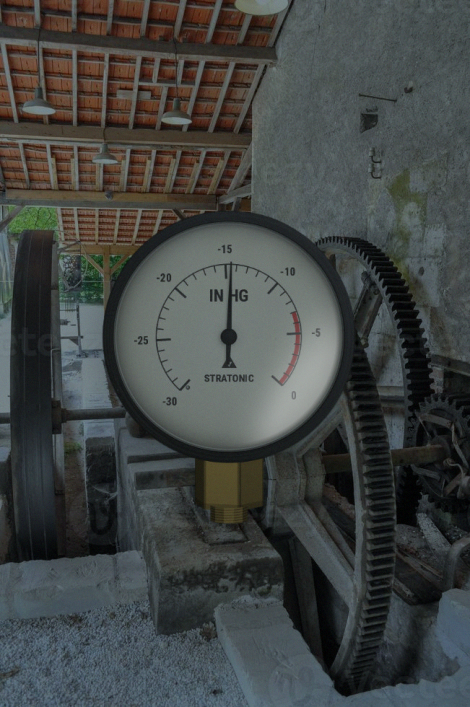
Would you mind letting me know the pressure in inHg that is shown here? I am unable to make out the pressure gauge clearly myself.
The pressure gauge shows -14.5 inHg
